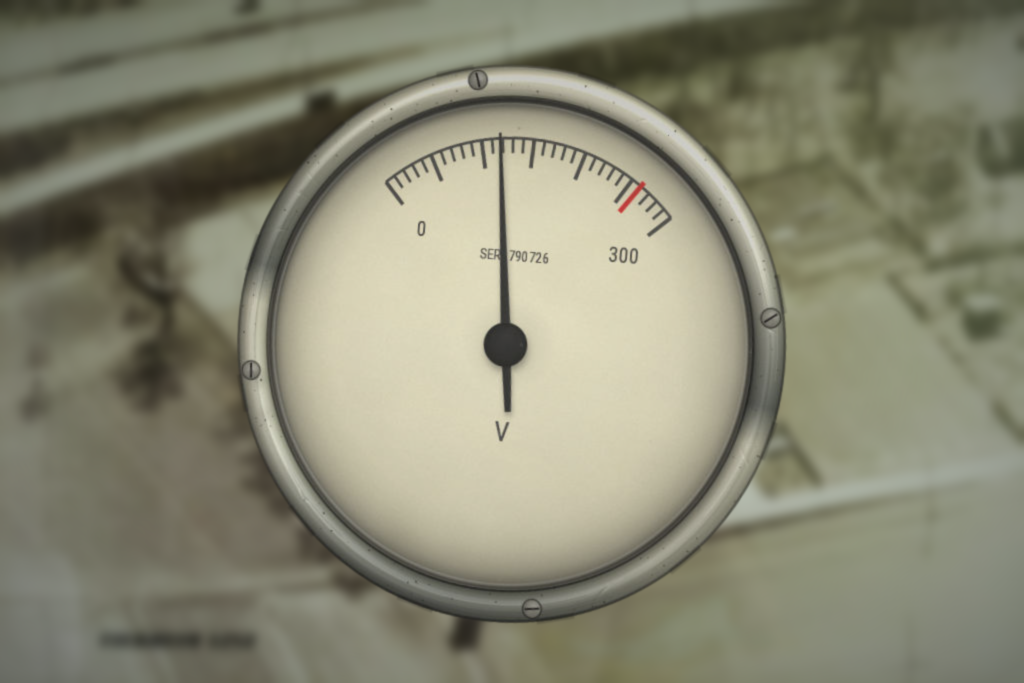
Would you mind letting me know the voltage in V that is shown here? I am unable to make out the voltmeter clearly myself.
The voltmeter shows 120 V
